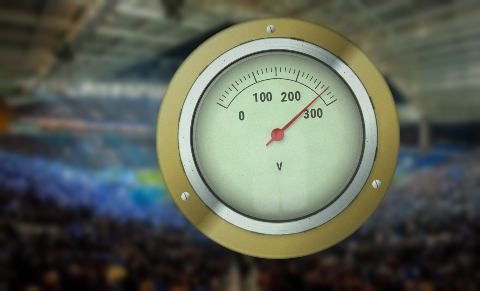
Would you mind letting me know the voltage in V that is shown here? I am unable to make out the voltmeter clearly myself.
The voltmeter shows 270 V
